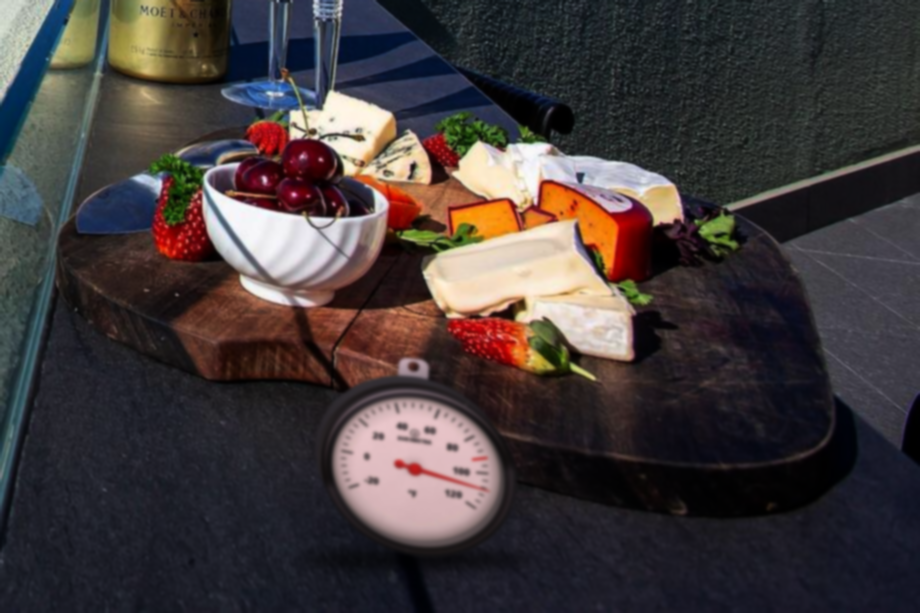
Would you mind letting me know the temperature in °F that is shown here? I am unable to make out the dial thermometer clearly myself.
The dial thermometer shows 108 °F
